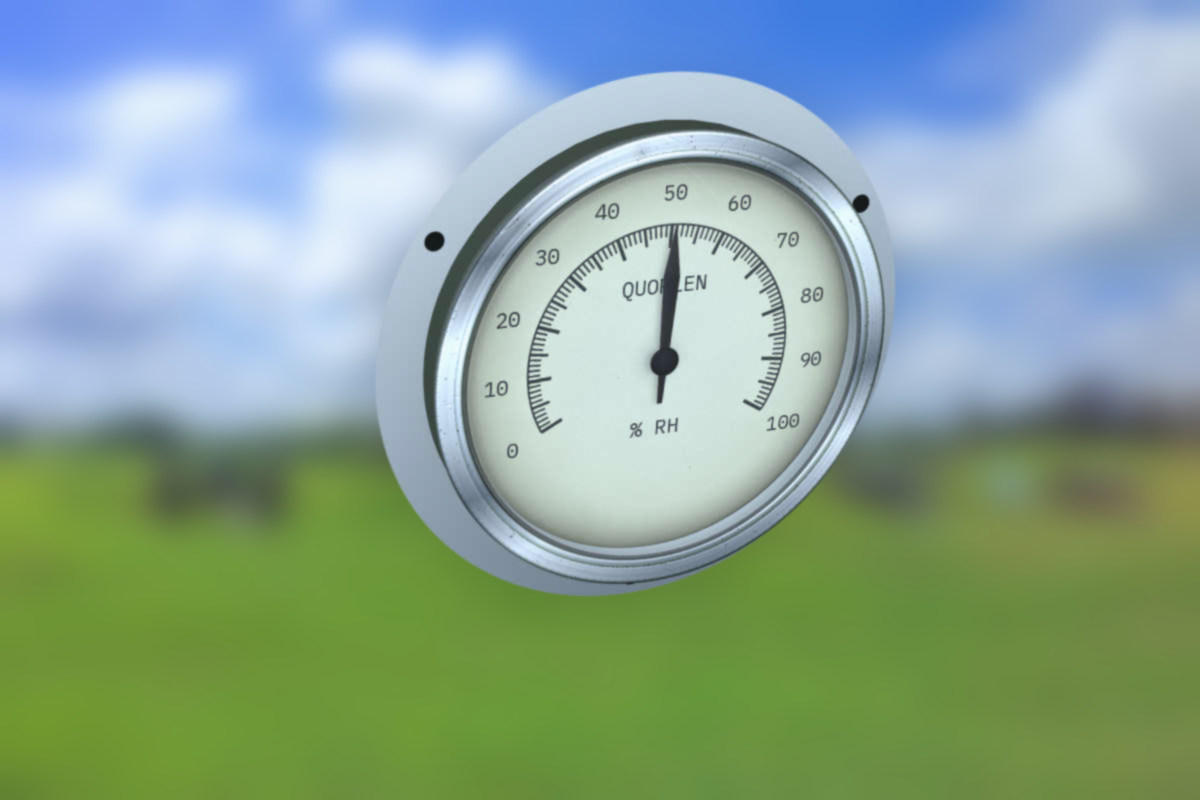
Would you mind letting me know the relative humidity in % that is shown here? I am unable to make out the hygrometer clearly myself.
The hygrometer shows 50 %
